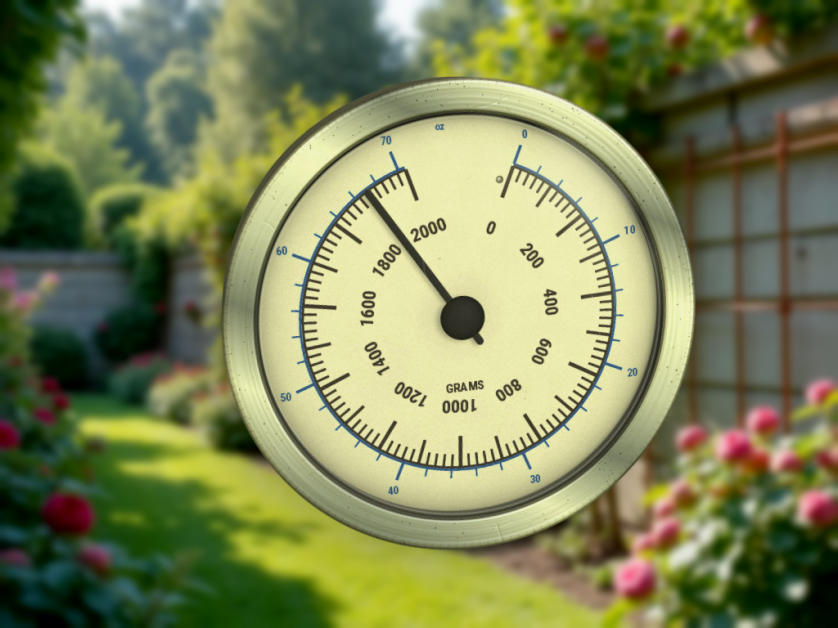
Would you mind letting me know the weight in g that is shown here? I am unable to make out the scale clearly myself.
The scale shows 1900 g
